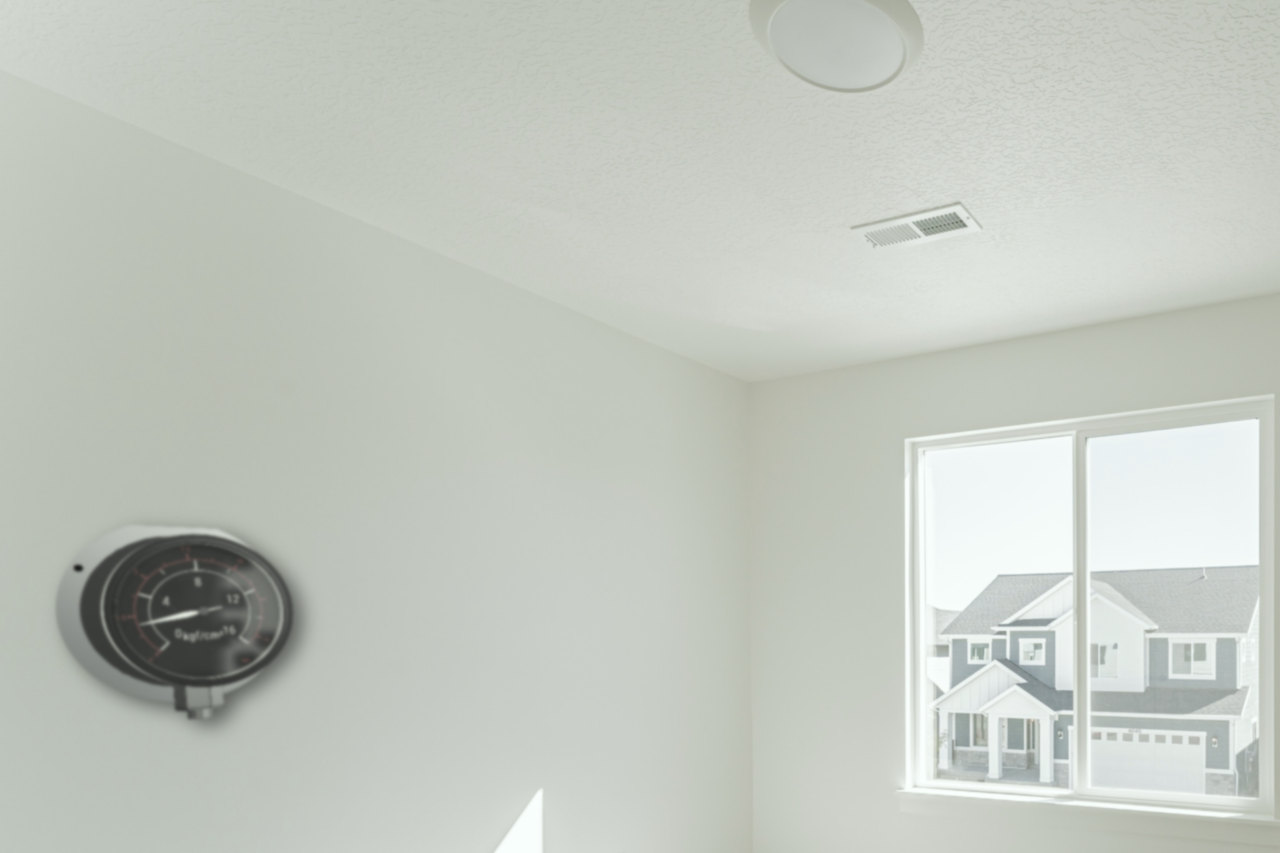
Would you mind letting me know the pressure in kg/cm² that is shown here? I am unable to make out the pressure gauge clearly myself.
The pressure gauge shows 2 kg/cm²
